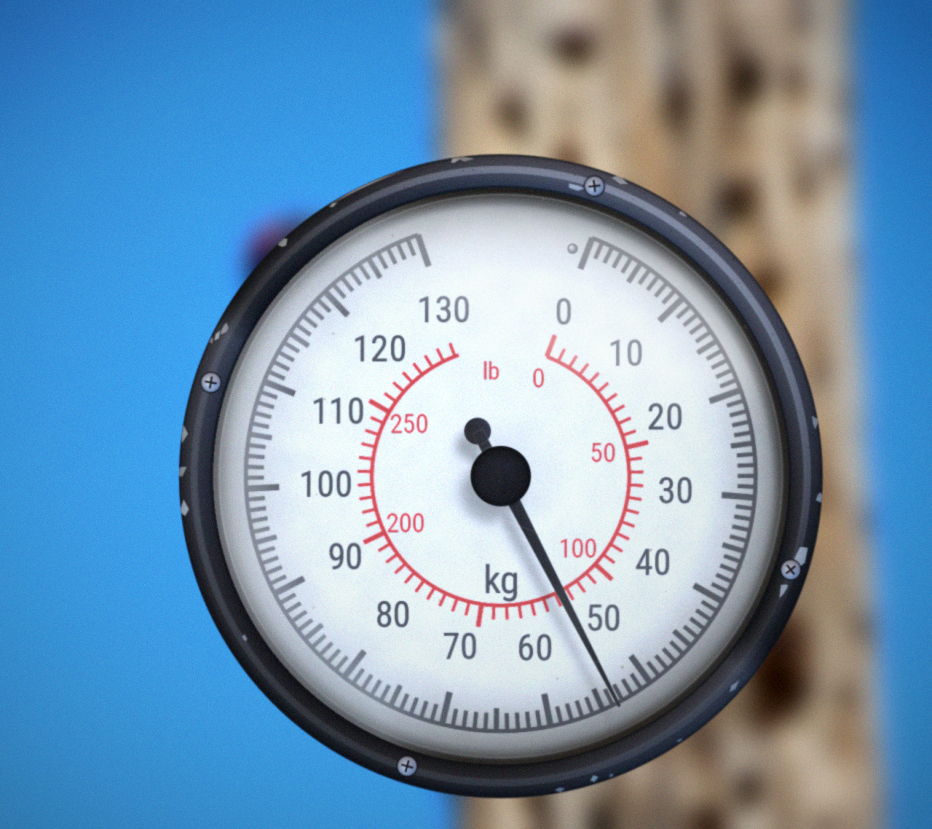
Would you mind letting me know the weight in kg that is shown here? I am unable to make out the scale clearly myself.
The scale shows 53.5 kg
